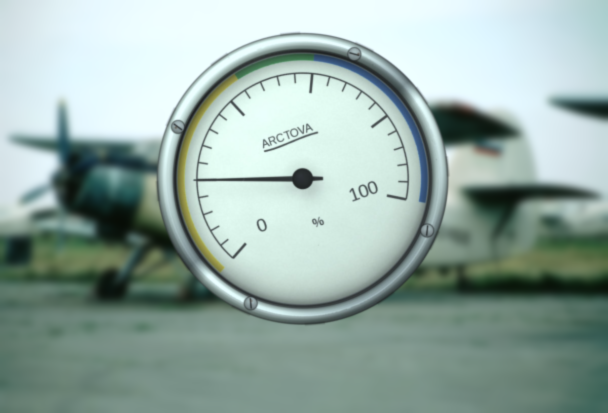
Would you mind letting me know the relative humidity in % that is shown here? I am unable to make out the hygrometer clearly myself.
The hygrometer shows 20 %
